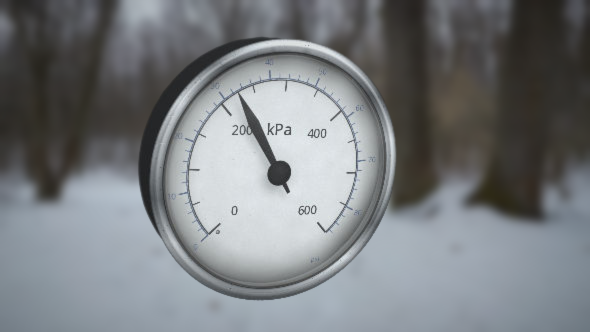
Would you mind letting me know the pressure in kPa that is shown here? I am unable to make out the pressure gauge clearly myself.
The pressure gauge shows 225 kPa
